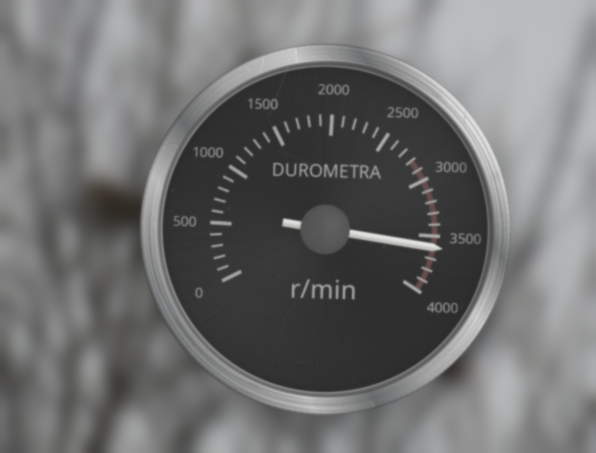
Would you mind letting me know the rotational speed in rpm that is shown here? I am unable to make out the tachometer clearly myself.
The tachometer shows 3600 rpm
